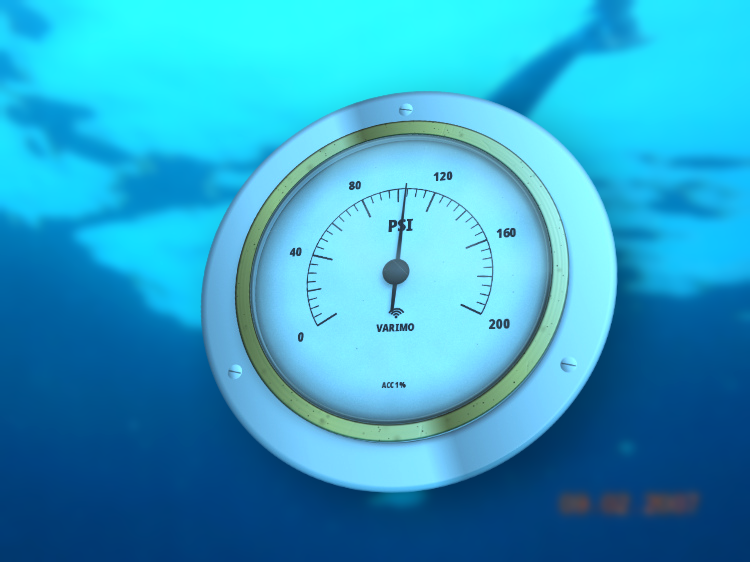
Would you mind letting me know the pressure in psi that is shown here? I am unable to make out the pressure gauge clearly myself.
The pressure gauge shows 105 psi
